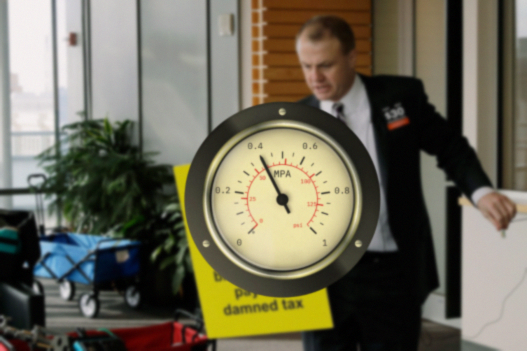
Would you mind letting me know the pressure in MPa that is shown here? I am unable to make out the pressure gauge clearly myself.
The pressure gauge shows 0.4 MPa
